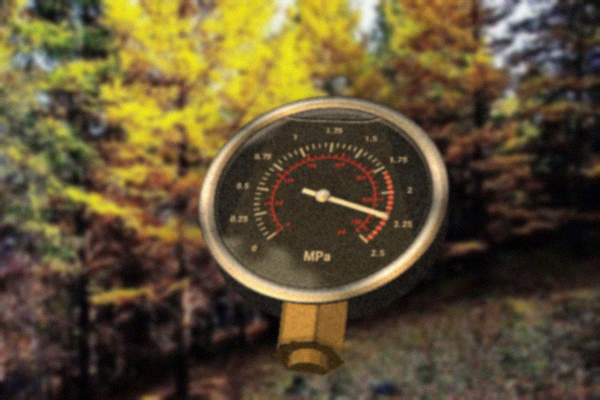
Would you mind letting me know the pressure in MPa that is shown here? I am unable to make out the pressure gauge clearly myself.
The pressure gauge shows 2.25 MPa
